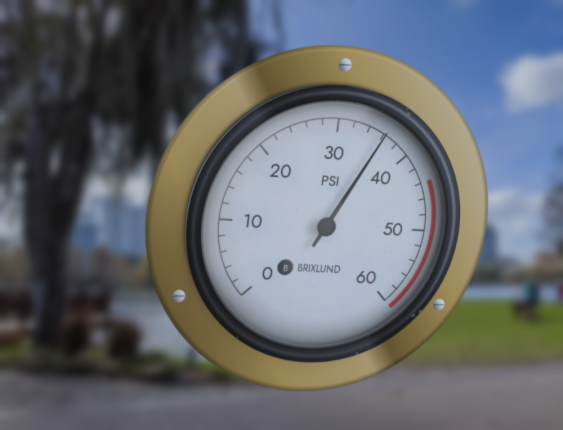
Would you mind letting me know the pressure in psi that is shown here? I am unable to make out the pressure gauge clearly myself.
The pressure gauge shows 36 psi
